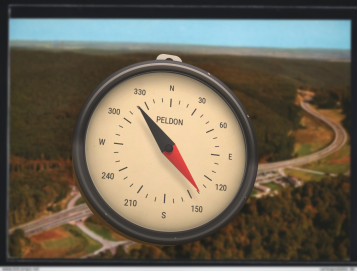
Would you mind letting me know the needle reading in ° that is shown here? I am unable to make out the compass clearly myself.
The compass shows 140 °
